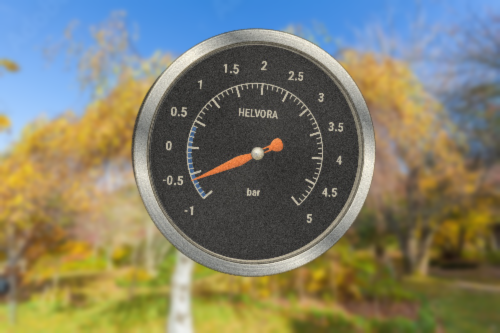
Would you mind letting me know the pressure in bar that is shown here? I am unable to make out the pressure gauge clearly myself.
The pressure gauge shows -0.6 bar
